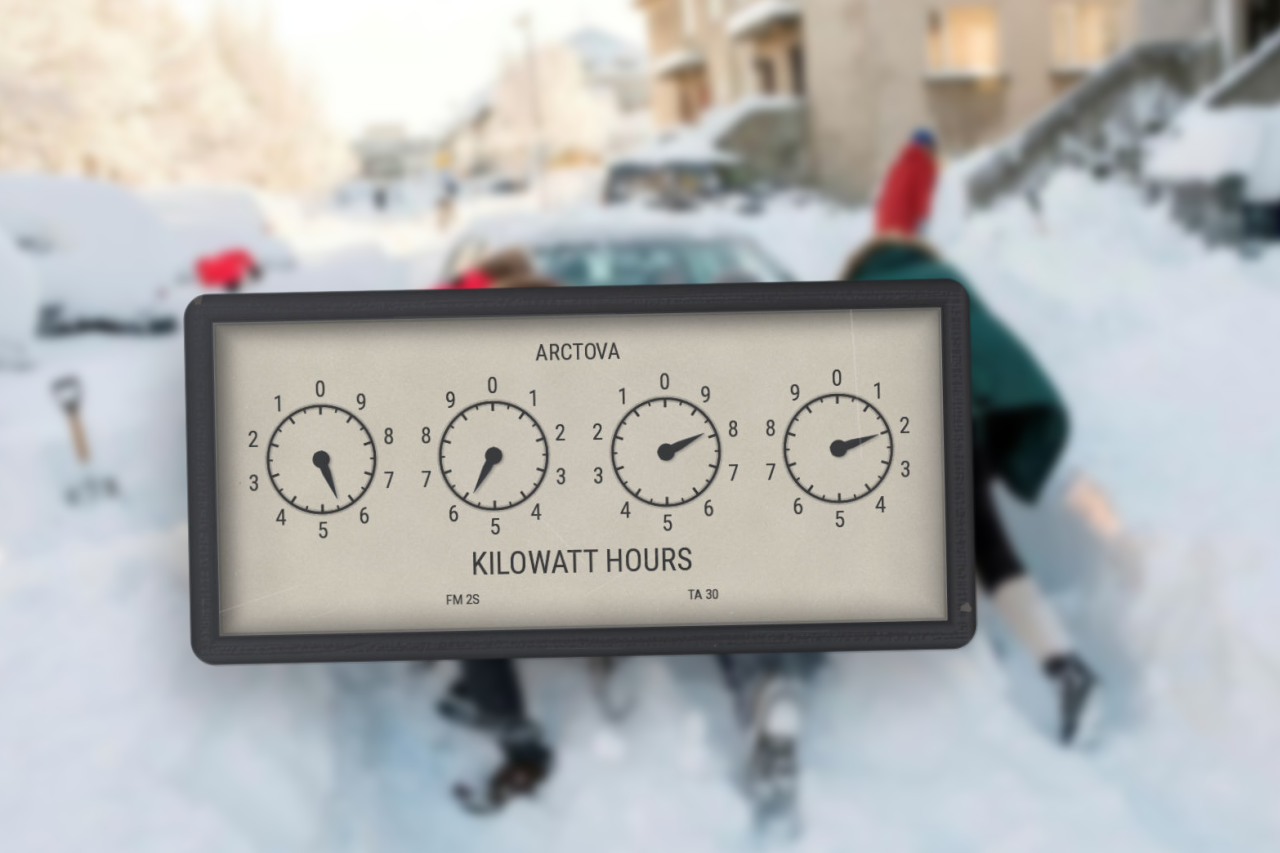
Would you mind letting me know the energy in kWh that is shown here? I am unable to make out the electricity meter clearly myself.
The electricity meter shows 5582 kWh
